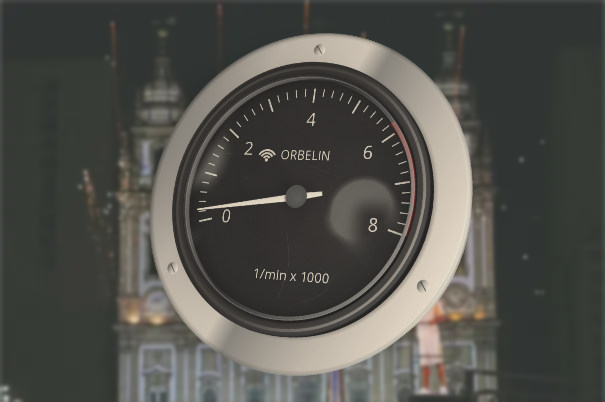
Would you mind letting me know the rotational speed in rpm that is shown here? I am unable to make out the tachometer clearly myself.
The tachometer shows 200 rpm
